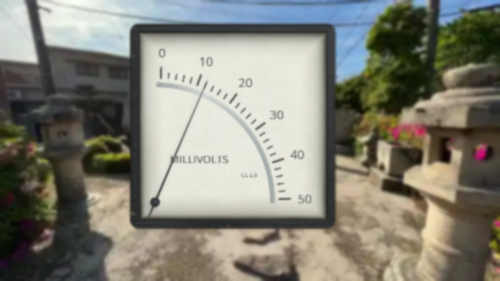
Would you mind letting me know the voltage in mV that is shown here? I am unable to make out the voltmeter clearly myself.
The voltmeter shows 12 mV
